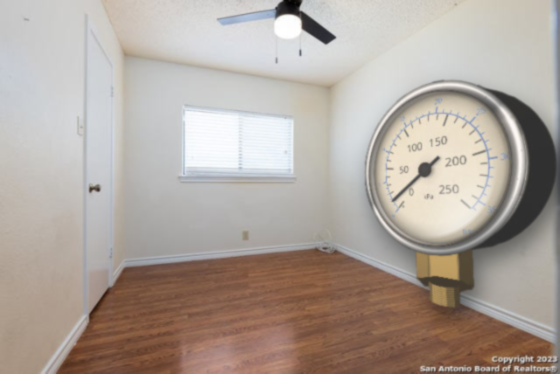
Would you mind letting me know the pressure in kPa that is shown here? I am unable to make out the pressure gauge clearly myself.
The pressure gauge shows 10 kPa
